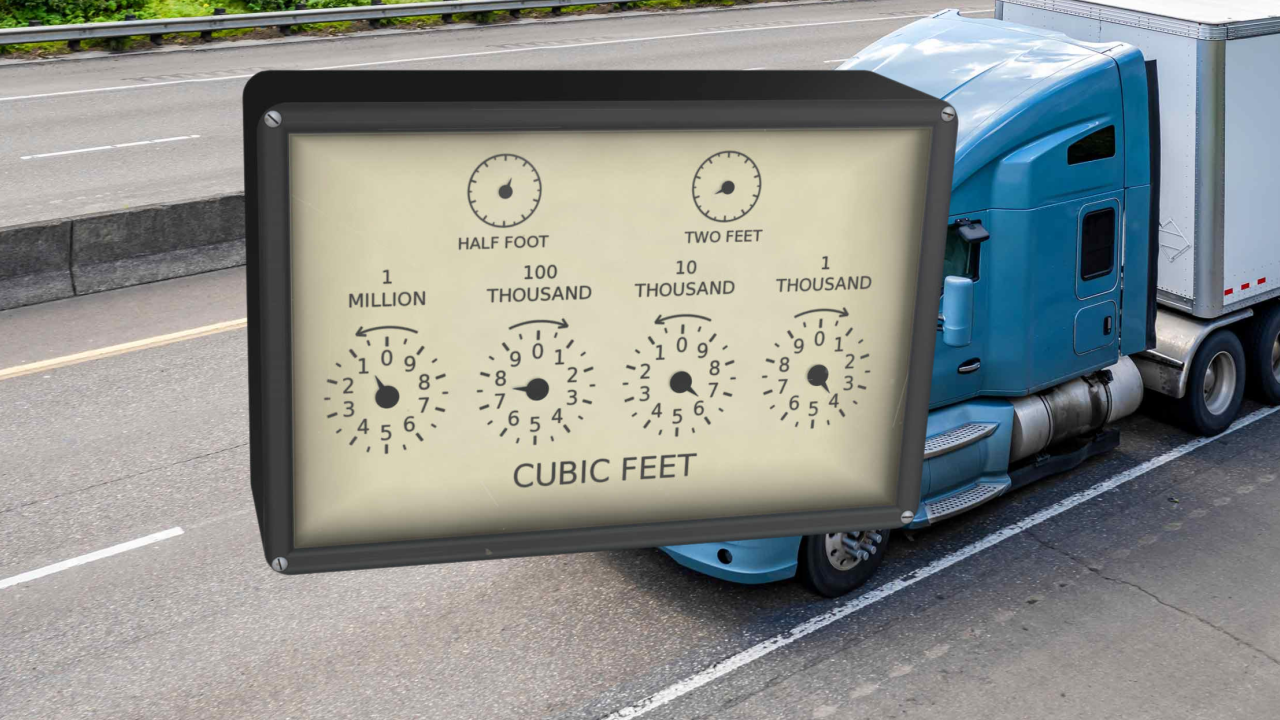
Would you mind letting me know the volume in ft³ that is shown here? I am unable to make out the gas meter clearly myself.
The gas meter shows 76400 ft³
